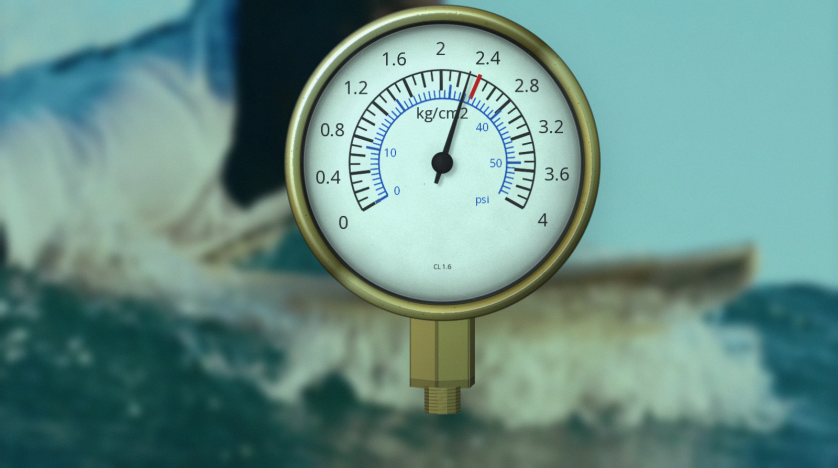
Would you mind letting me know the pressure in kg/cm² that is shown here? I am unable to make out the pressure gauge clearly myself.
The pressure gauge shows 2.3 kg/cm²
